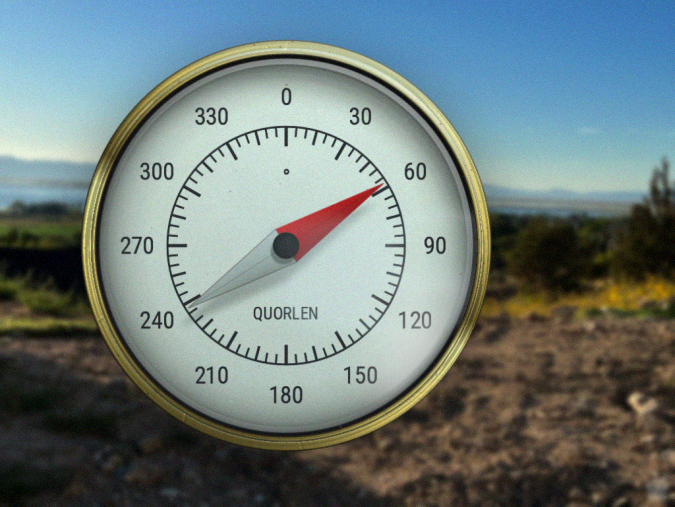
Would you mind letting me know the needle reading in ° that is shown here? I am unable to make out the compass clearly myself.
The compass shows 57.5 °
